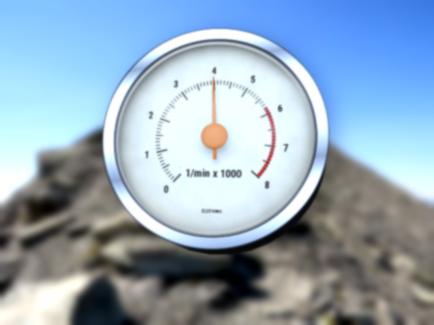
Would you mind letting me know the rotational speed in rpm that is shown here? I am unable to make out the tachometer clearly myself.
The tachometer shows 4000 rpm
